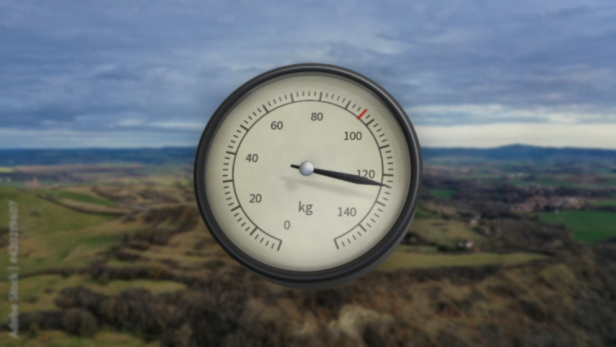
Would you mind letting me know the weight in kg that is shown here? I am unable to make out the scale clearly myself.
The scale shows 124 kg
